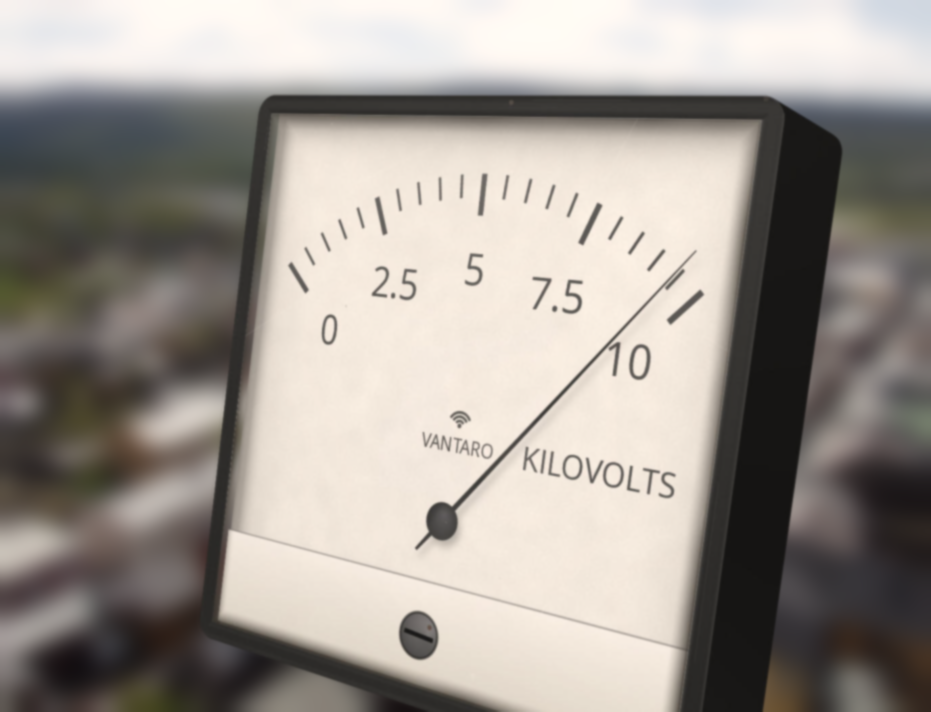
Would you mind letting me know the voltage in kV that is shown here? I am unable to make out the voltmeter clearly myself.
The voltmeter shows 9.5 kV
